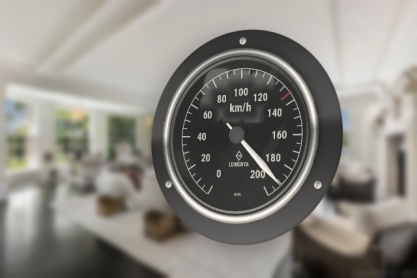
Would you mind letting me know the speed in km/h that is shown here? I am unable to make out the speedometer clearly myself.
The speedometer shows 190 km/h
